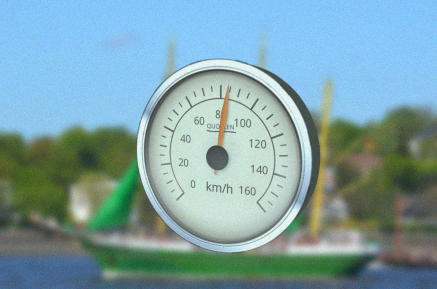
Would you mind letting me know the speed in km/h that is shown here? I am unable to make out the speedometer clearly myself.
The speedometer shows 85 km/h
